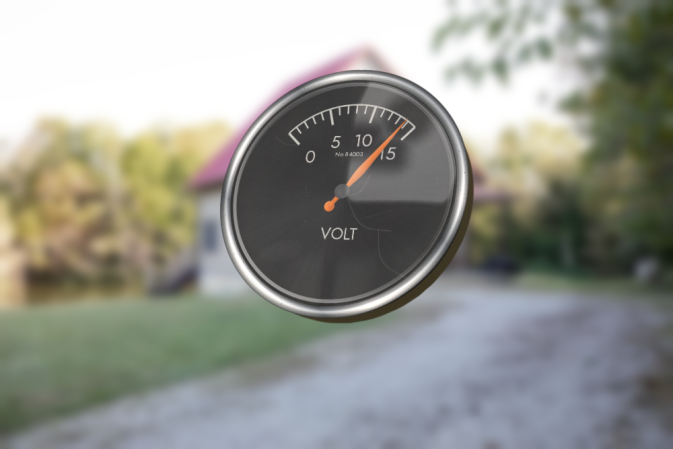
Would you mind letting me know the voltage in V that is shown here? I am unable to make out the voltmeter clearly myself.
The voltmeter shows 14 V
